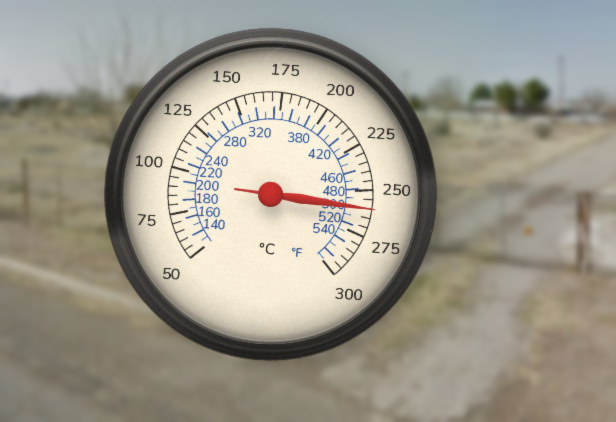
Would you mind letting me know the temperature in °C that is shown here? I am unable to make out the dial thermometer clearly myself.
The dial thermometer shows 260 °C
